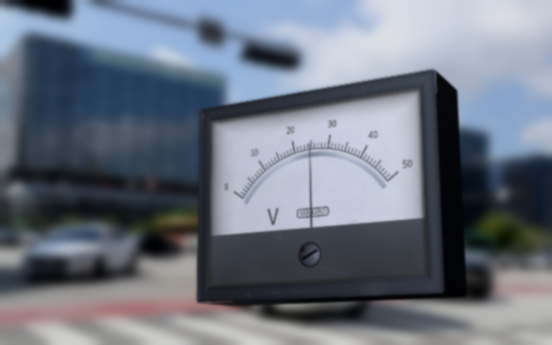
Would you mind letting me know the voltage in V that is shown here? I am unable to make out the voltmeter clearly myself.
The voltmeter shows 25 V
